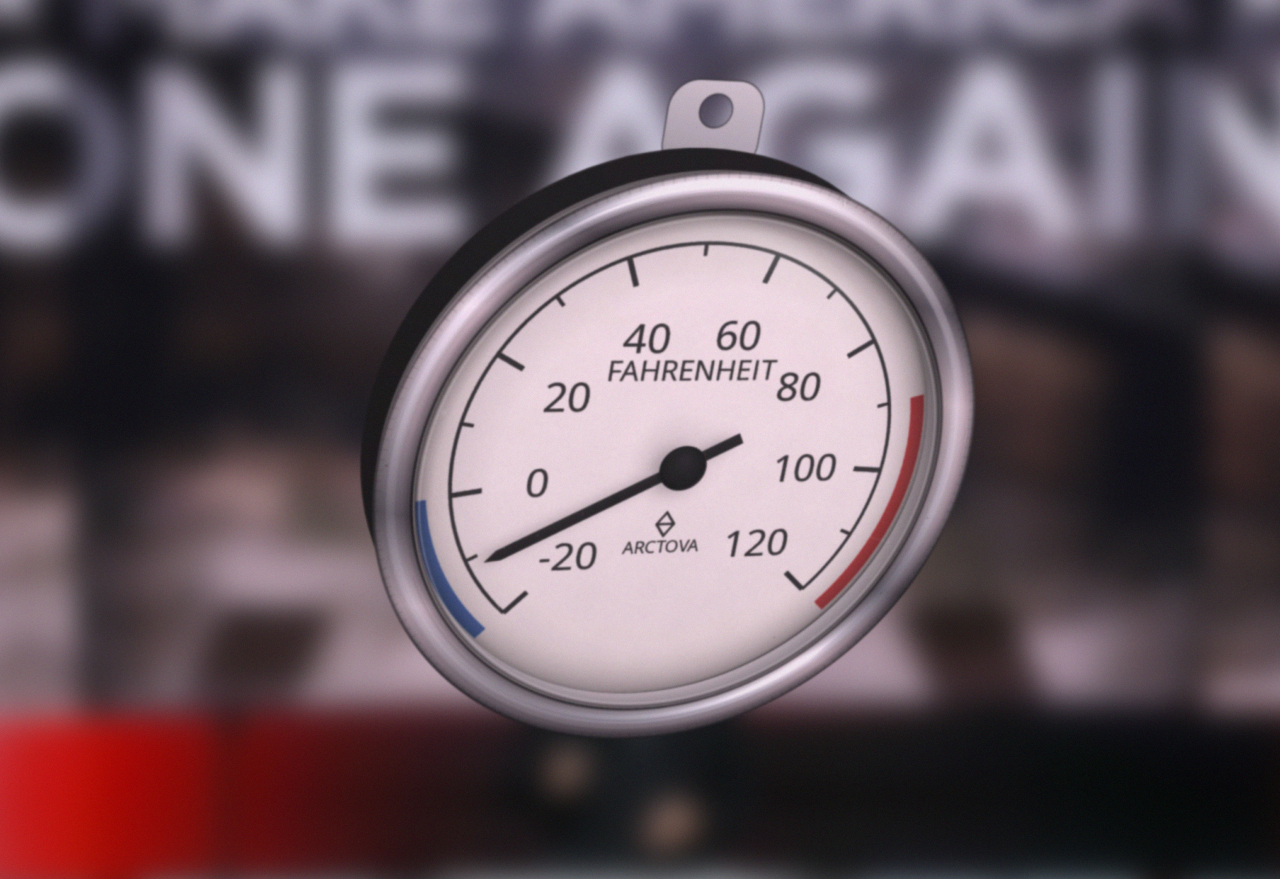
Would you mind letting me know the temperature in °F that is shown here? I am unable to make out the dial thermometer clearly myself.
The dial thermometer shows -10 °F
